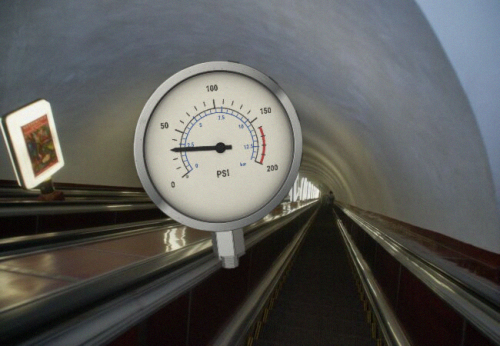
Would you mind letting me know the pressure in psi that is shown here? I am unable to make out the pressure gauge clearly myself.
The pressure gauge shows 30 psi
